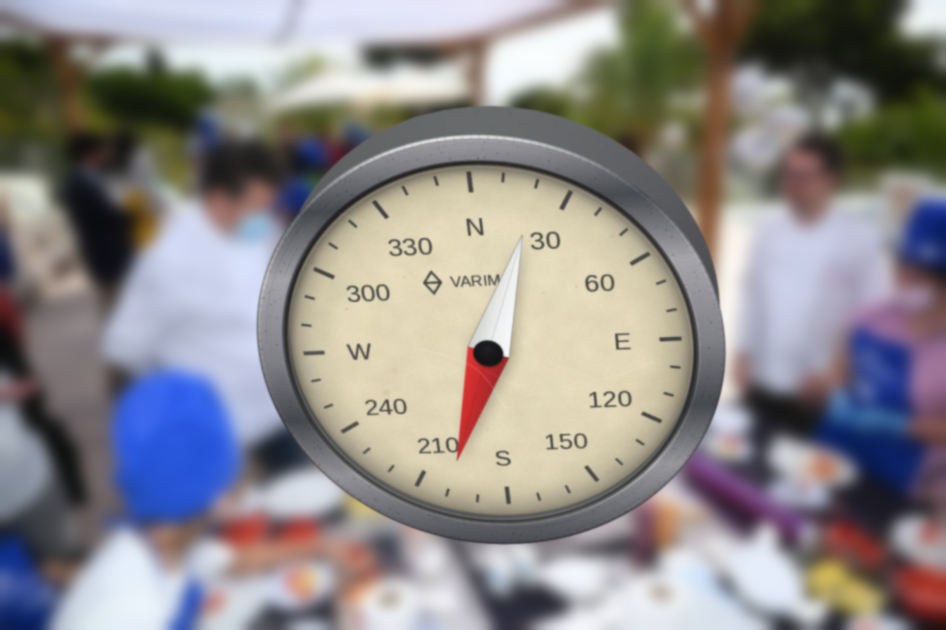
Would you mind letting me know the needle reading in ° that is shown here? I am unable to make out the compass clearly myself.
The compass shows 200 °
